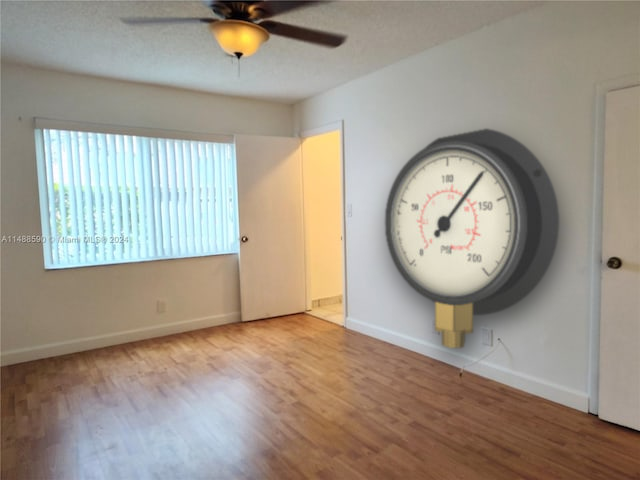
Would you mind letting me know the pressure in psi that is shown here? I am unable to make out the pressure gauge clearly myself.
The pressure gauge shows 130 psi
